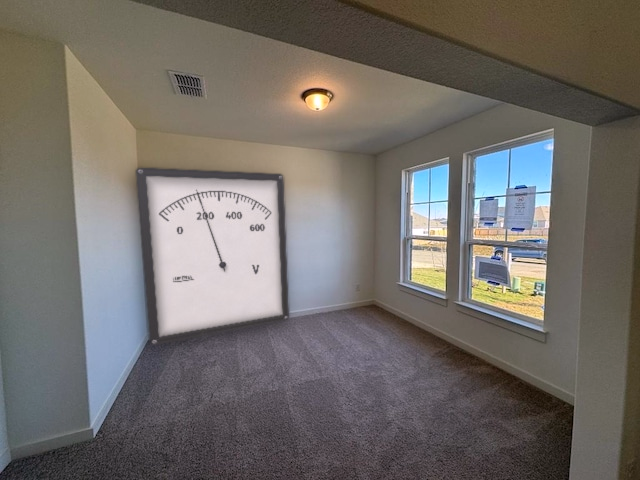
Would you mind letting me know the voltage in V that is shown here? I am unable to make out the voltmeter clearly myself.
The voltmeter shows 200 V
